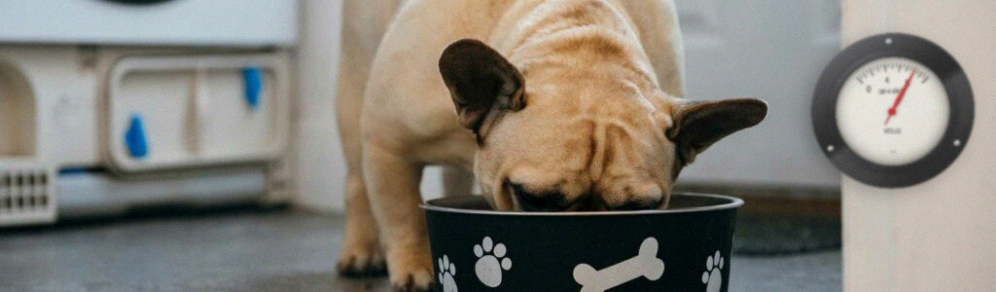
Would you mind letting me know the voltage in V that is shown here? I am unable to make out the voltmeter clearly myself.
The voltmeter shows 8 V
